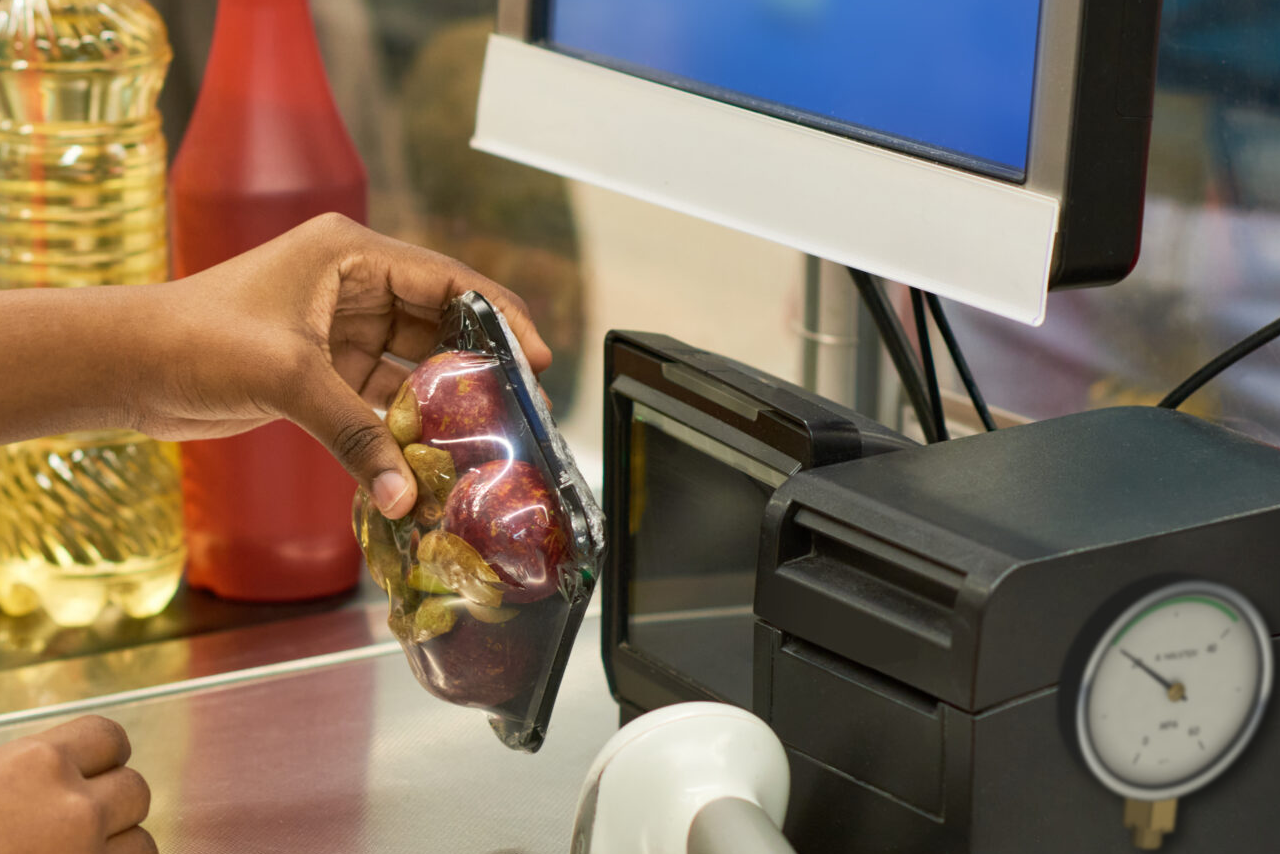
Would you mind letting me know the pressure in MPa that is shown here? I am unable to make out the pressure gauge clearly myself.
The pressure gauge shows 20 MPa
